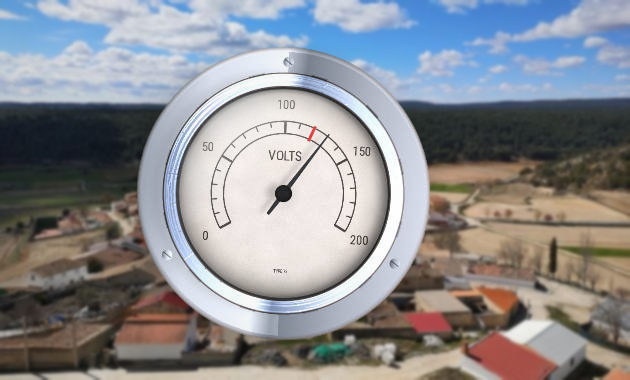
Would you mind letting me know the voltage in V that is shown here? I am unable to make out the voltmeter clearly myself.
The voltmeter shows 130 V
